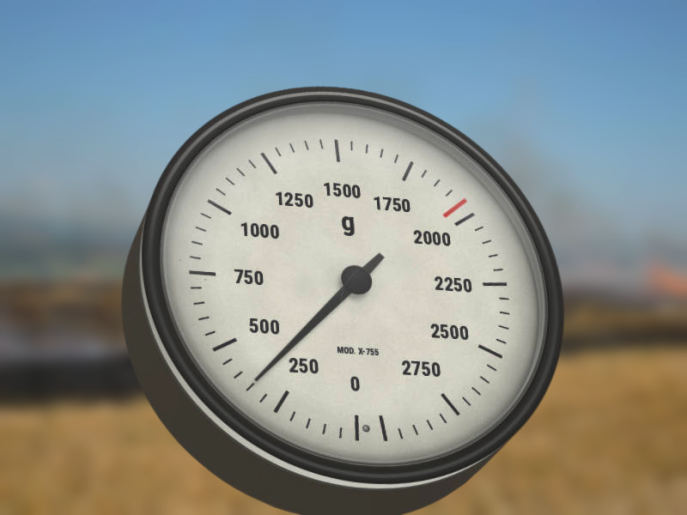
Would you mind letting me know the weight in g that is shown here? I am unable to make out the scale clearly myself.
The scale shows 350 g
